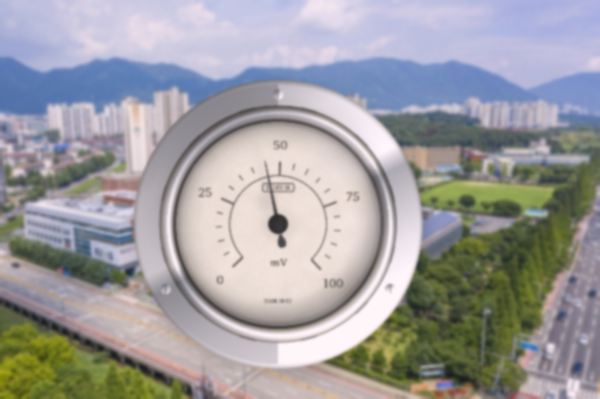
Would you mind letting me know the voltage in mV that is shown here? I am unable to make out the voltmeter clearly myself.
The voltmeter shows 45 mV
